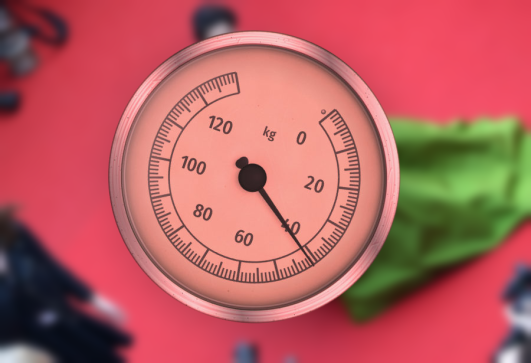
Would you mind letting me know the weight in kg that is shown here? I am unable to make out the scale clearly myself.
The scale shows 41 kg
